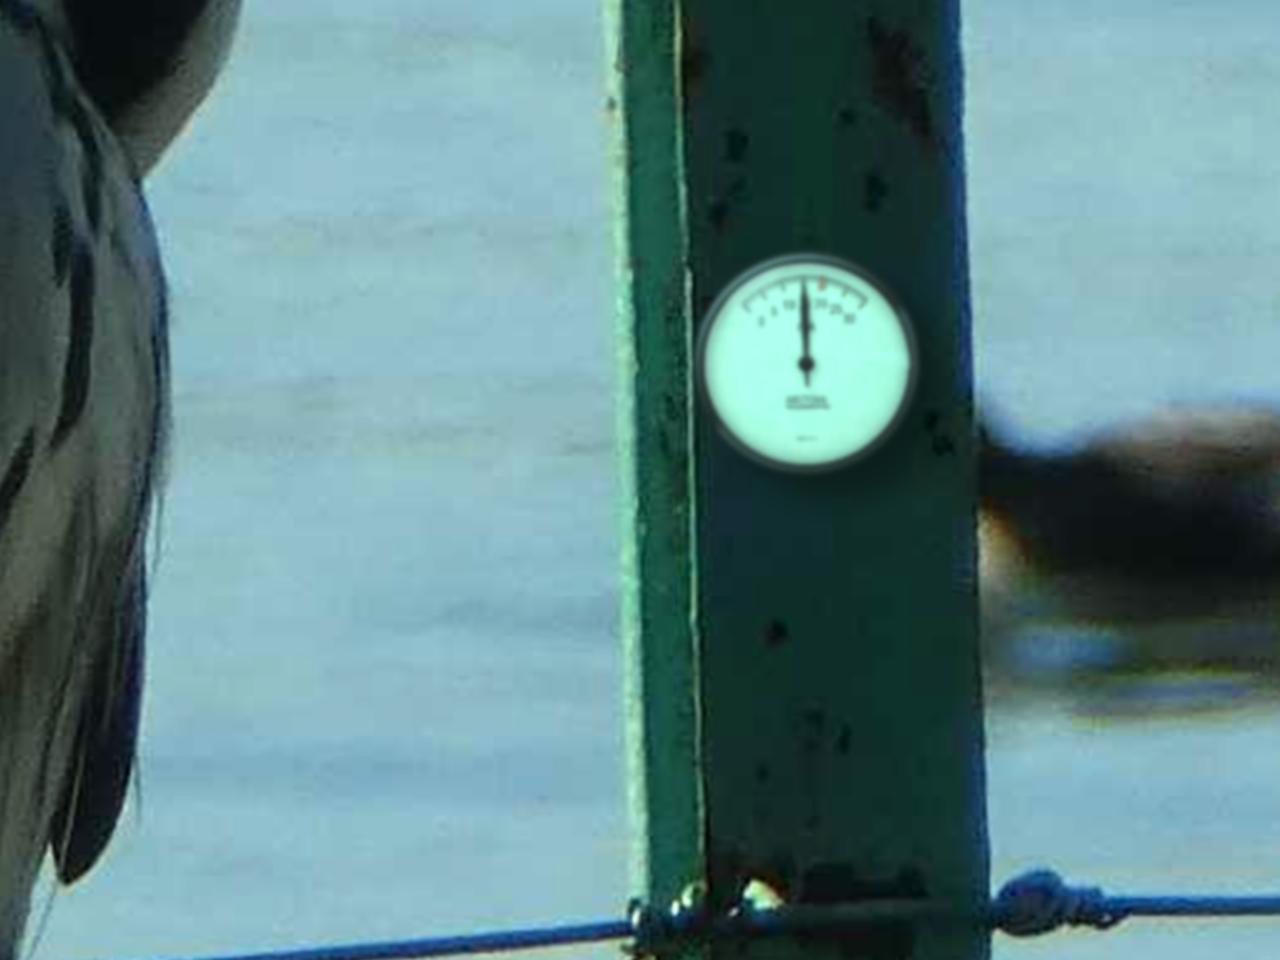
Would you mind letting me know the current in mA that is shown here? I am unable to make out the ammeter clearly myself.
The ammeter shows 15 mA
